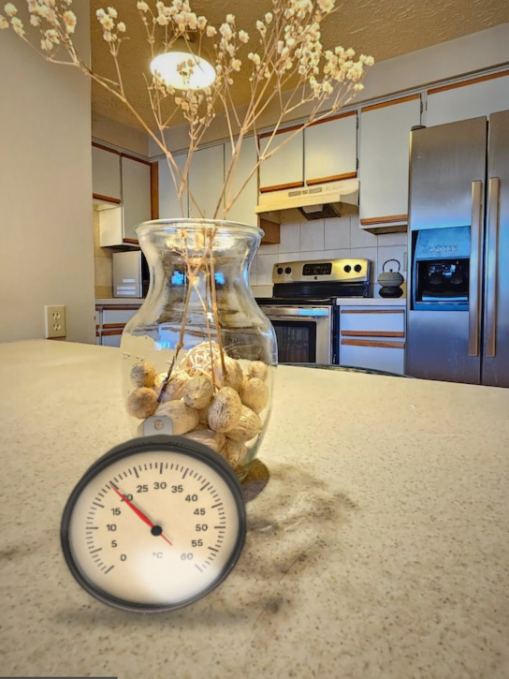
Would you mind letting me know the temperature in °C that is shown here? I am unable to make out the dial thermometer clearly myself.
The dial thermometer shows 20 °C
